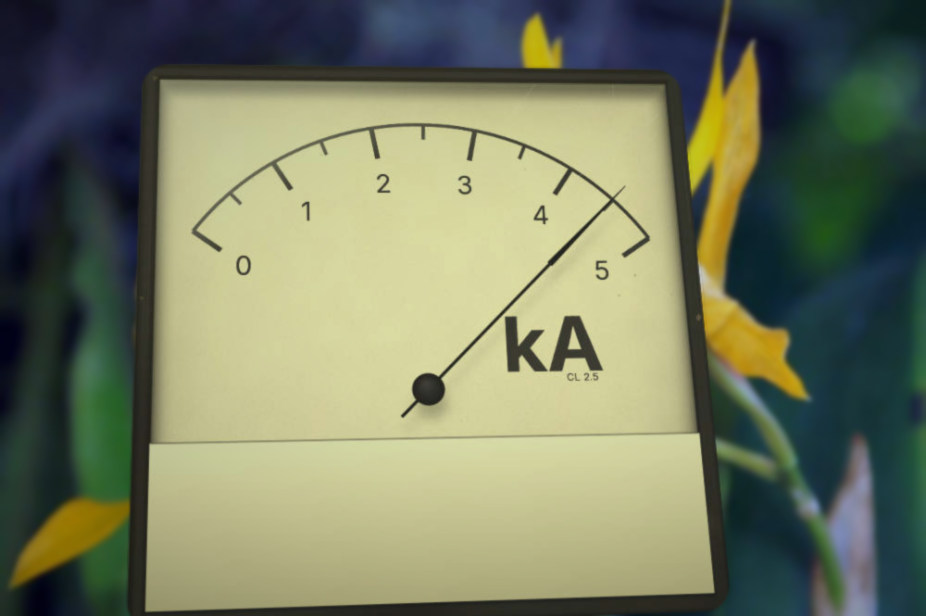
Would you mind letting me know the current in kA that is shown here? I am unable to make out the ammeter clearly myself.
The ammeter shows 4.5 kA
